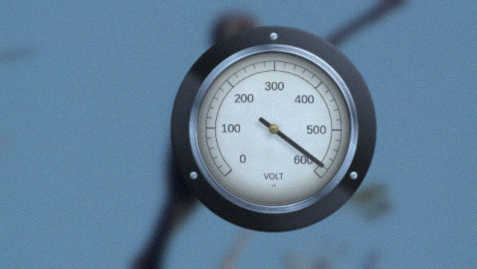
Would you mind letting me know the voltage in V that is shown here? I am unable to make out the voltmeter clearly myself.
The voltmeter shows 580 V
